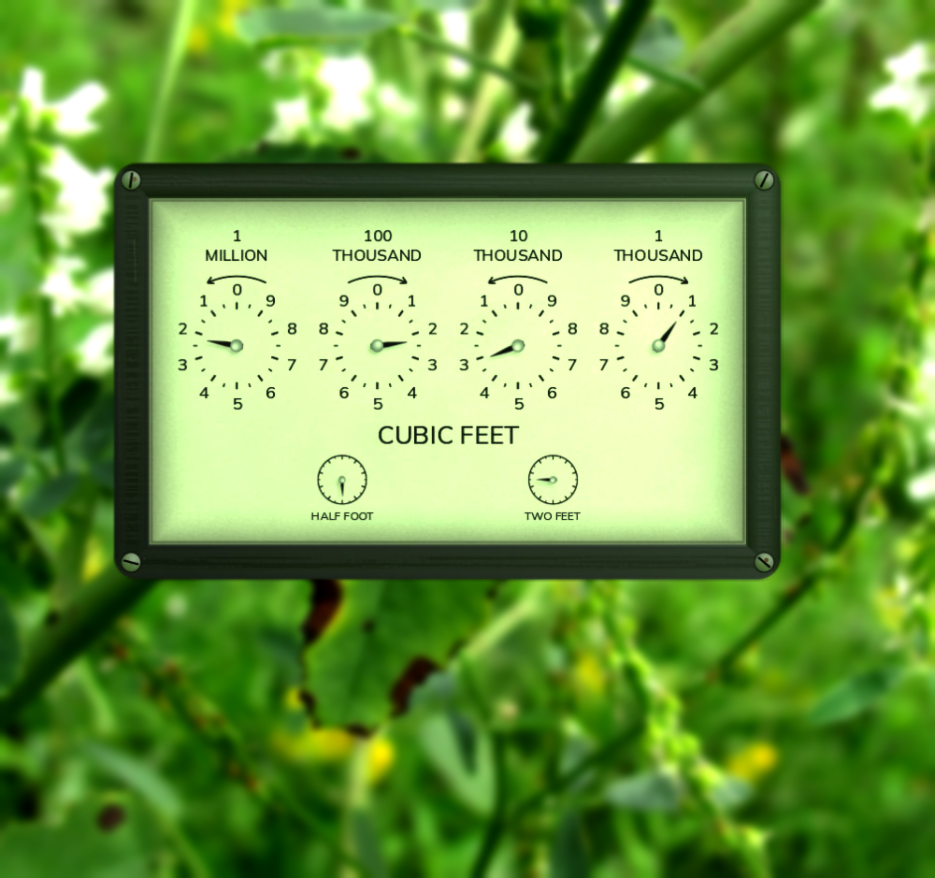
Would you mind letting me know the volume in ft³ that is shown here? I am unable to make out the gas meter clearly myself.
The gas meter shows 223100 ft³
